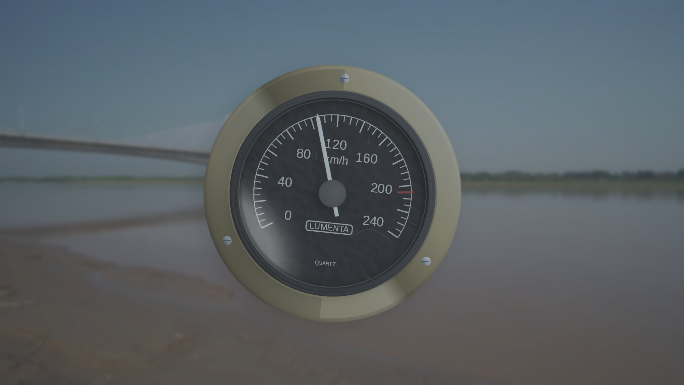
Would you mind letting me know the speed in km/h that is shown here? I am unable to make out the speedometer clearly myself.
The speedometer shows 105 km/h
